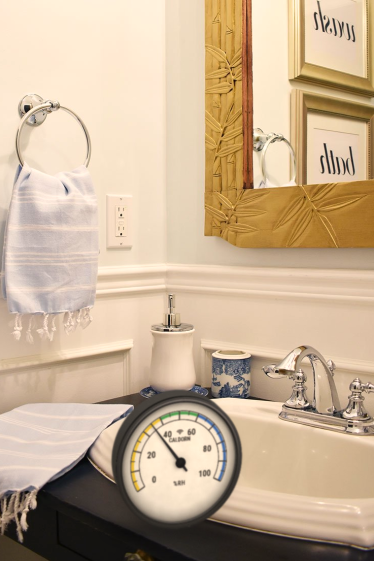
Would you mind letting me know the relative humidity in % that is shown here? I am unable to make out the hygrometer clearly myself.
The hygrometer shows 35 %
